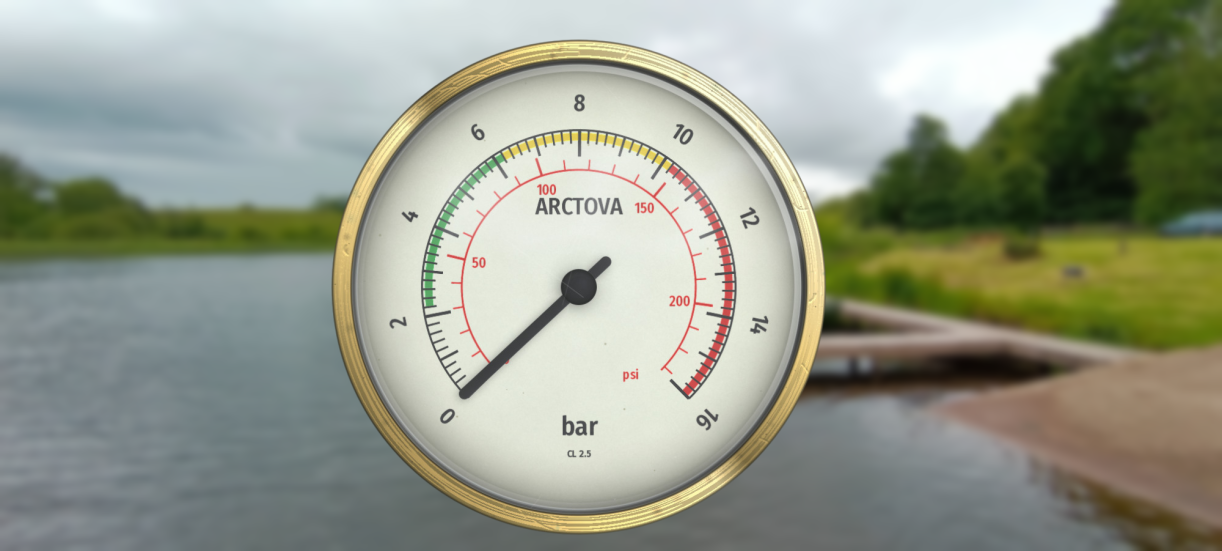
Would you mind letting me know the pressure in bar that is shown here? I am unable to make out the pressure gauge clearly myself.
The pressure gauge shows 0.1 bar
